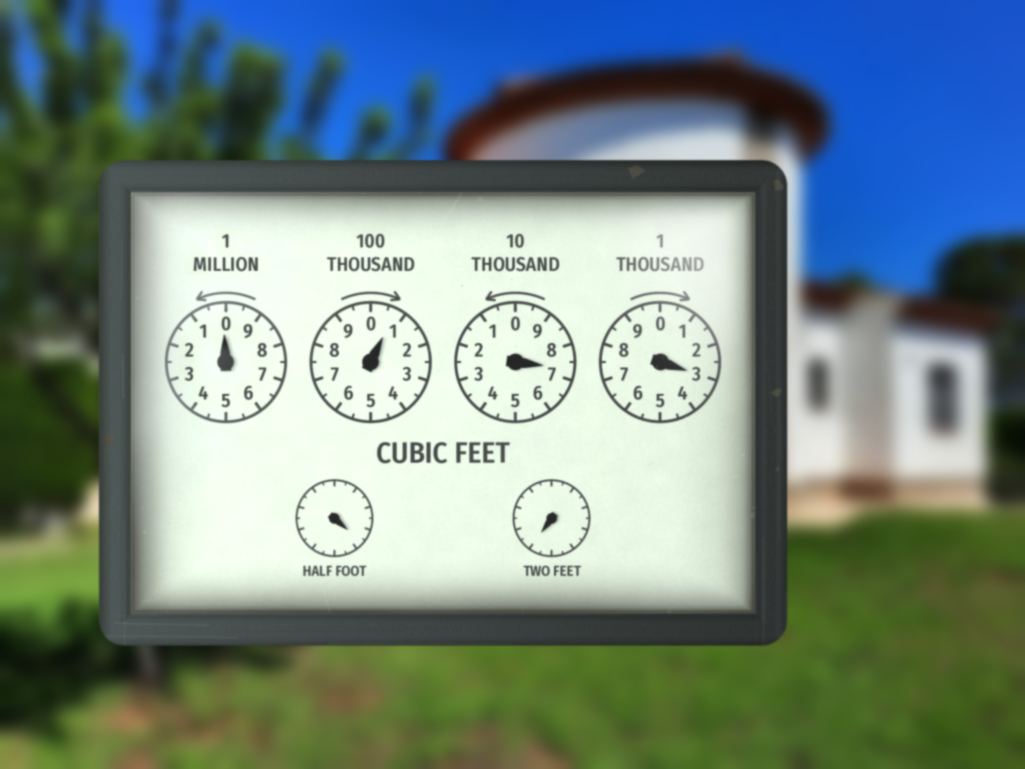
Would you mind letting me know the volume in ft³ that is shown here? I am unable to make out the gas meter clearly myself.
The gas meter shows 7300 ft³
